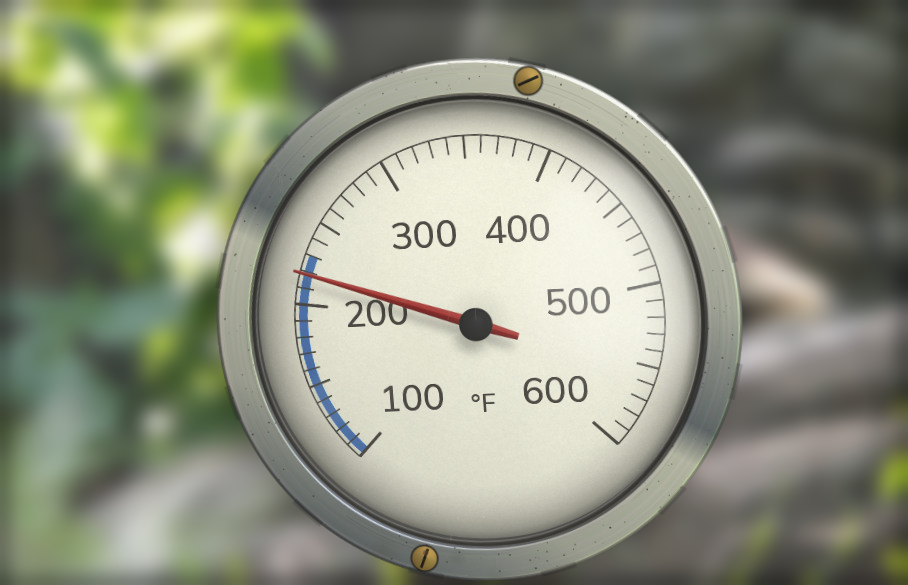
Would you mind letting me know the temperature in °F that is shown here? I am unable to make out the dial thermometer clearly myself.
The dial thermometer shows 220 °F
